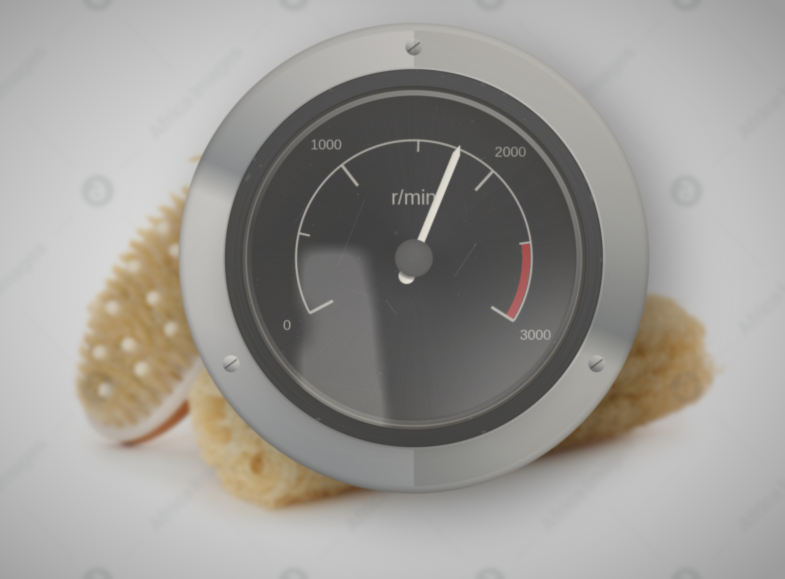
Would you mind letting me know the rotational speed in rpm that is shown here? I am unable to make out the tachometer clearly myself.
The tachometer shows 1750 rpm
